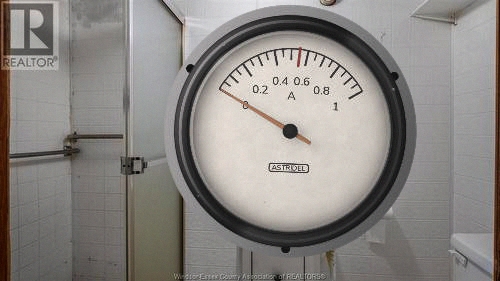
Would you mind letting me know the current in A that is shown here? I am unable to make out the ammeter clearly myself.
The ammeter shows 0 A
